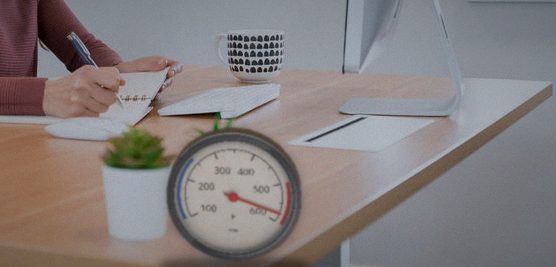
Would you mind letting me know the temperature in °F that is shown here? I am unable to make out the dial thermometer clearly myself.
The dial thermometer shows 575 °F
